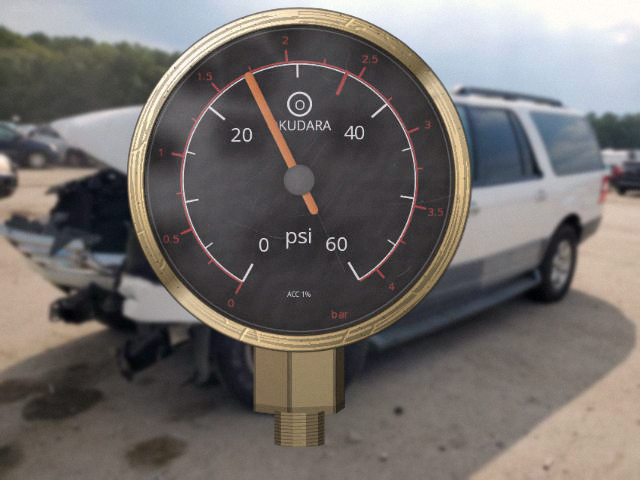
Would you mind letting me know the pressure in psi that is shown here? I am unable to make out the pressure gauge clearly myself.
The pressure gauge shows 25 psi
